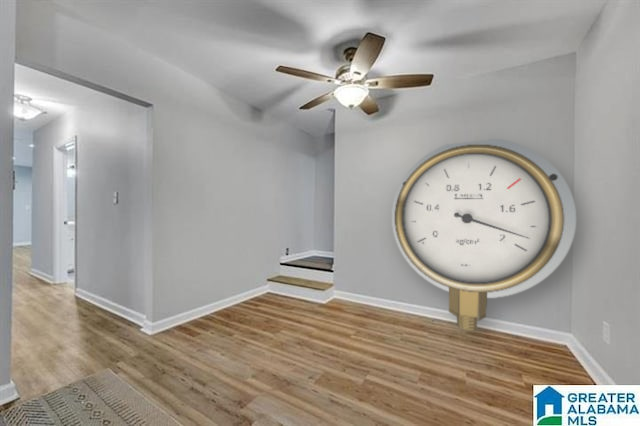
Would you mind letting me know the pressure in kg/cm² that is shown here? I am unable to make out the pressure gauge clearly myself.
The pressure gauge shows 1.9 kg/cm²
